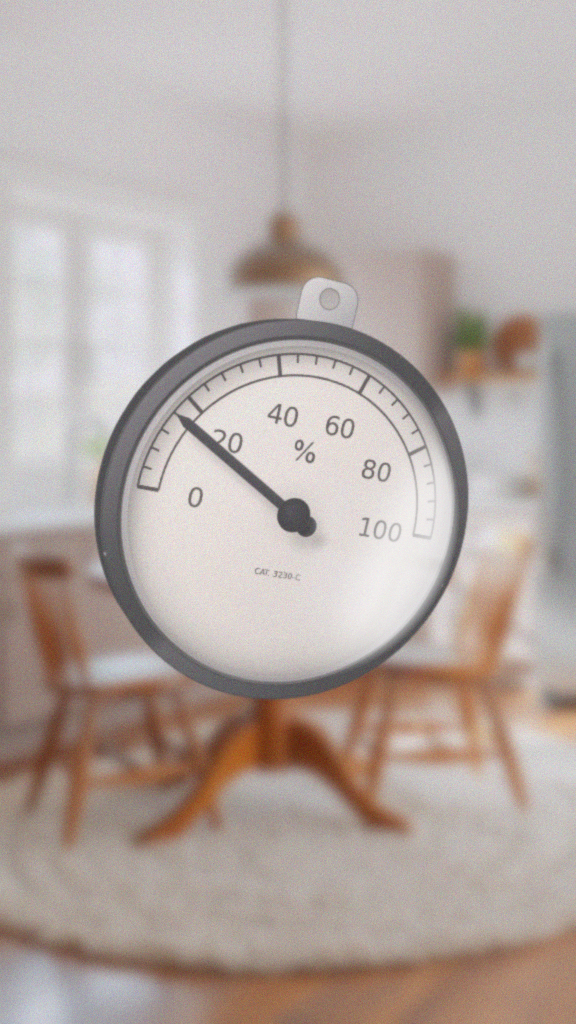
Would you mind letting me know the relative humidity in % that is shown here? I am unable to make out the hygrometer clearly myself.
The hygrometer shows 16 %
